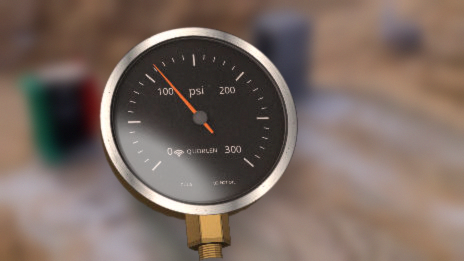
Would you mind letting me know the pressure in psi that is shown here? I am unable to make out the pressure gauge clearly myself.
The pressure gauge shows 110 psi
